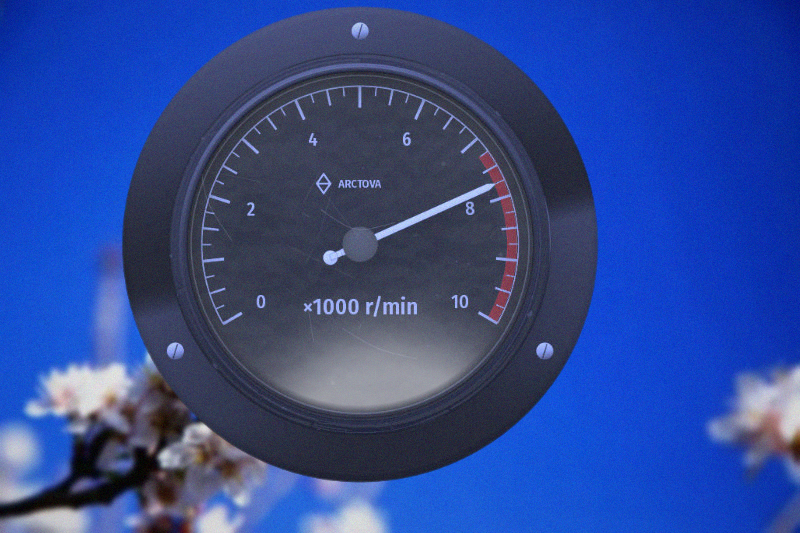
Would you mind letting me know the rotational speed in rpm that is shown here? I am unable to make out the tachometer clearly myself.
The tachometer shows 7750 rpm
